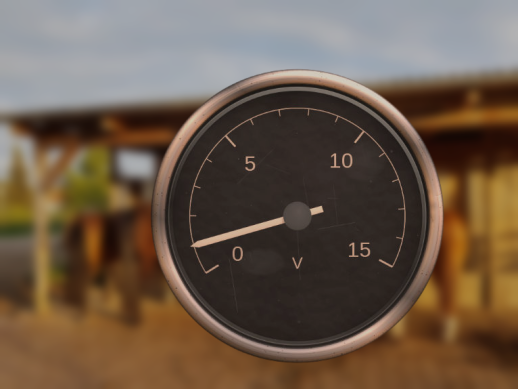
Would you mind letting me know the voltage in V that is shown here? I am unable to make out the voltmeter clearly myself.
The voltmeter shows 1 V
